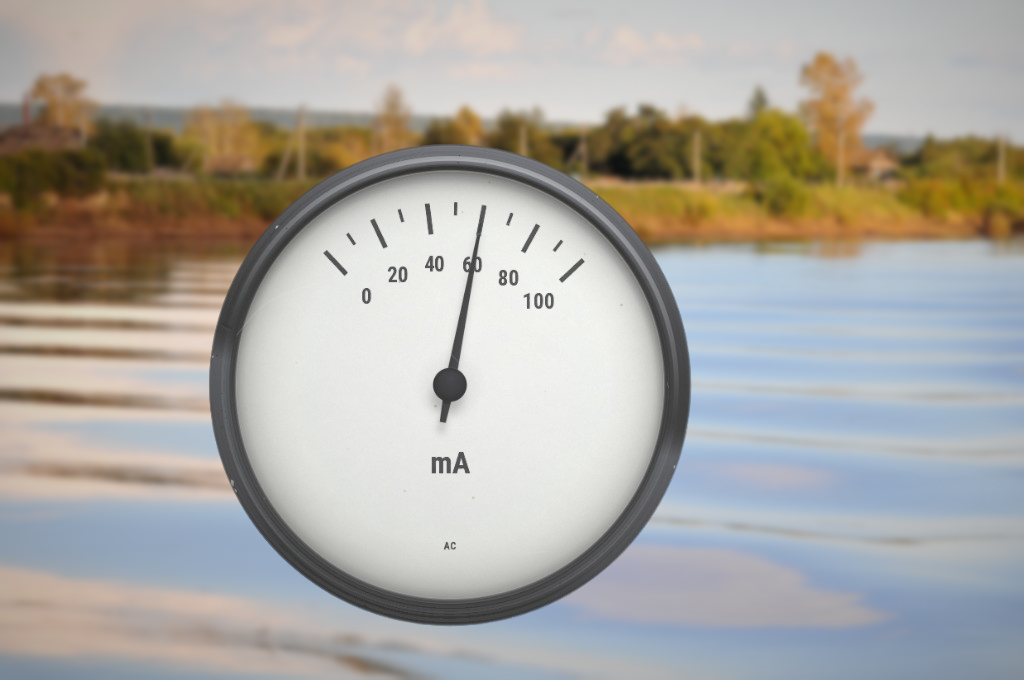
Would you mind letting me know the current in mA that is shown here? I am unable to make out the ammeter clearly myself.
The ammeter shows 60 mA
